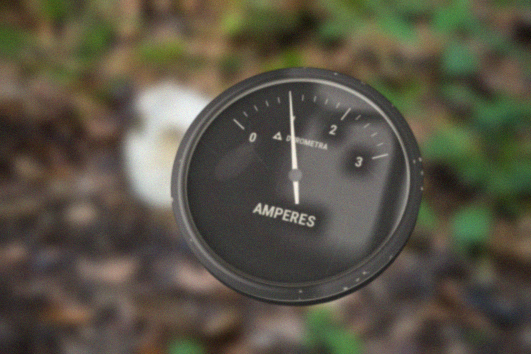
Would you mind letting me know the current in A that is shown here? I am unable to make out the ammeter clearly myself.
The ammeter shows 1 A
